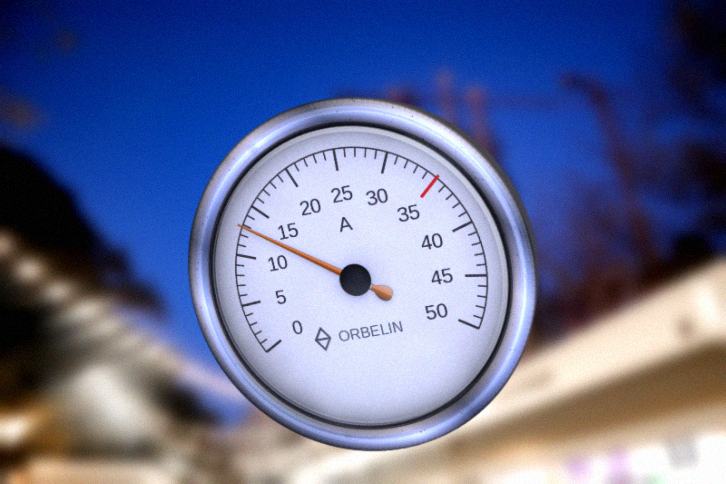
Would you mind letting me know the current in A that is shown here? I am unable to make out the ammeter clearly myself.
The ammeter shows 13 A
